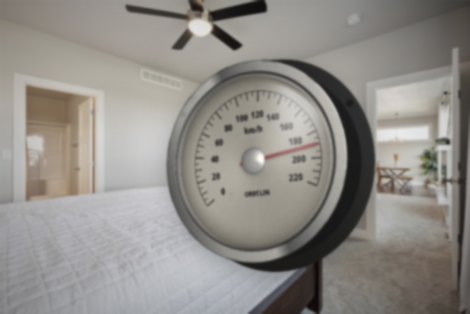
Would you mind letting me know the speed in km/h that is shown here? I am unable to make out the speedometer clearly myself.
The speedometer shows 190 km/h
